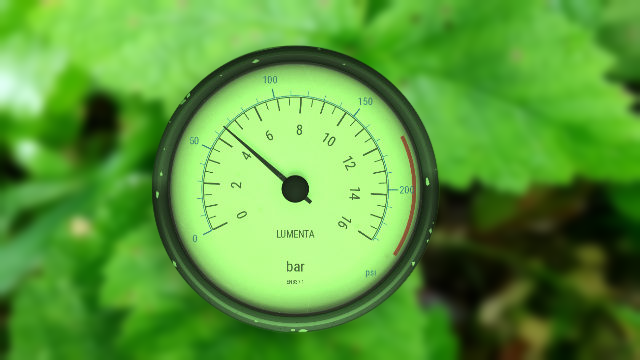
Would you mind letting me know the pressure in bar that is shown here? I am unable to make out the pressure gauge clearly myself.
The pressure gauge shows 4.5 bar
